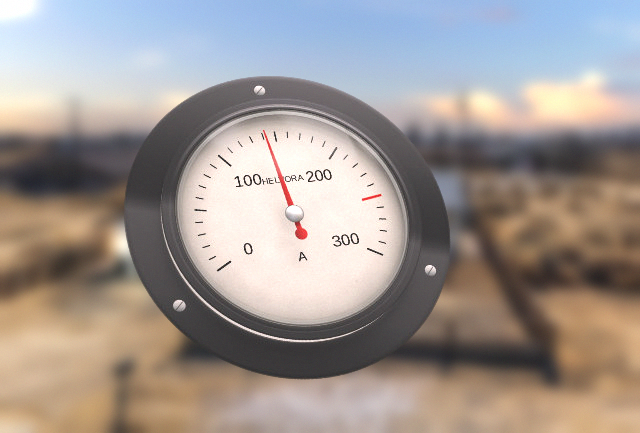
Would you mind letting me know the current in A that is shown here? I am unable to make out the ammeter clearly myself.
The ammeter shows 140 A
